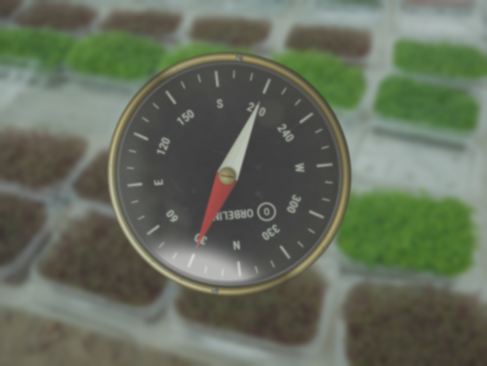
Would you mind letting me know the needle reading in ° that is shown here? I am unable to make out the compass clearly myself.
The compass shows 30 °
